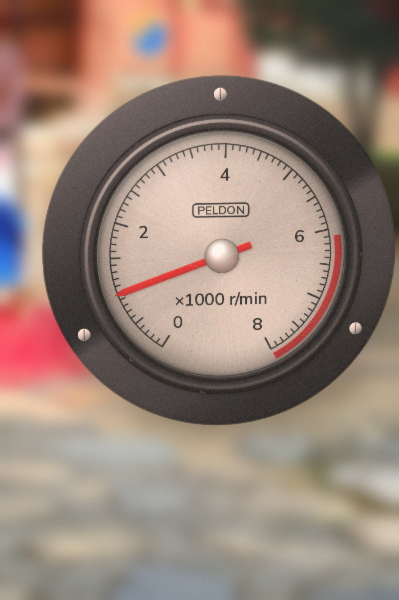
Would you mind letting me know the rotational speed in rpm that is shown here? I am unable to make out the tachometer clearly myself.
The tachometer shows 1000 rpm
